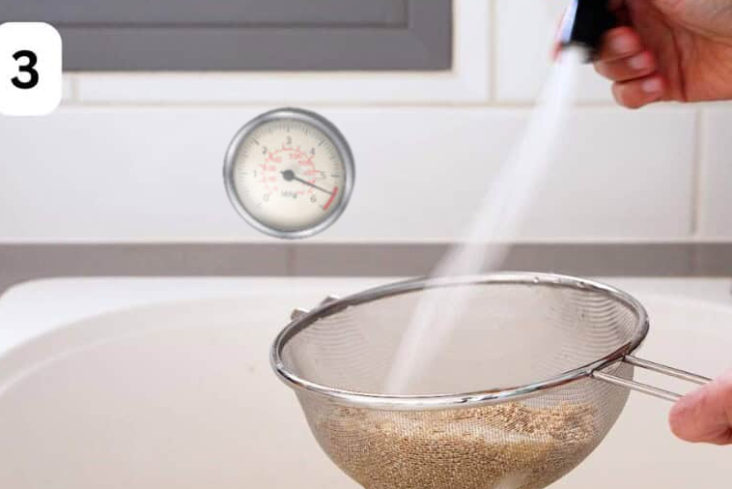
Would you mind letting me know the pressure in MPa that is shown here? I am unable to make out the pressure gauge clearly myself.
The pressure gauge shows 5.5 MPa
